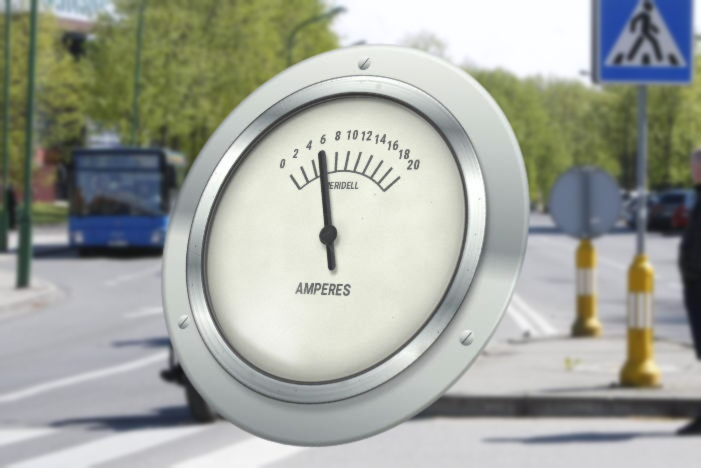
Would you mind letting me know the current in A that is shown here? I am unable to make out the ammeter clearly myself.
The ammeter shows 6 A
